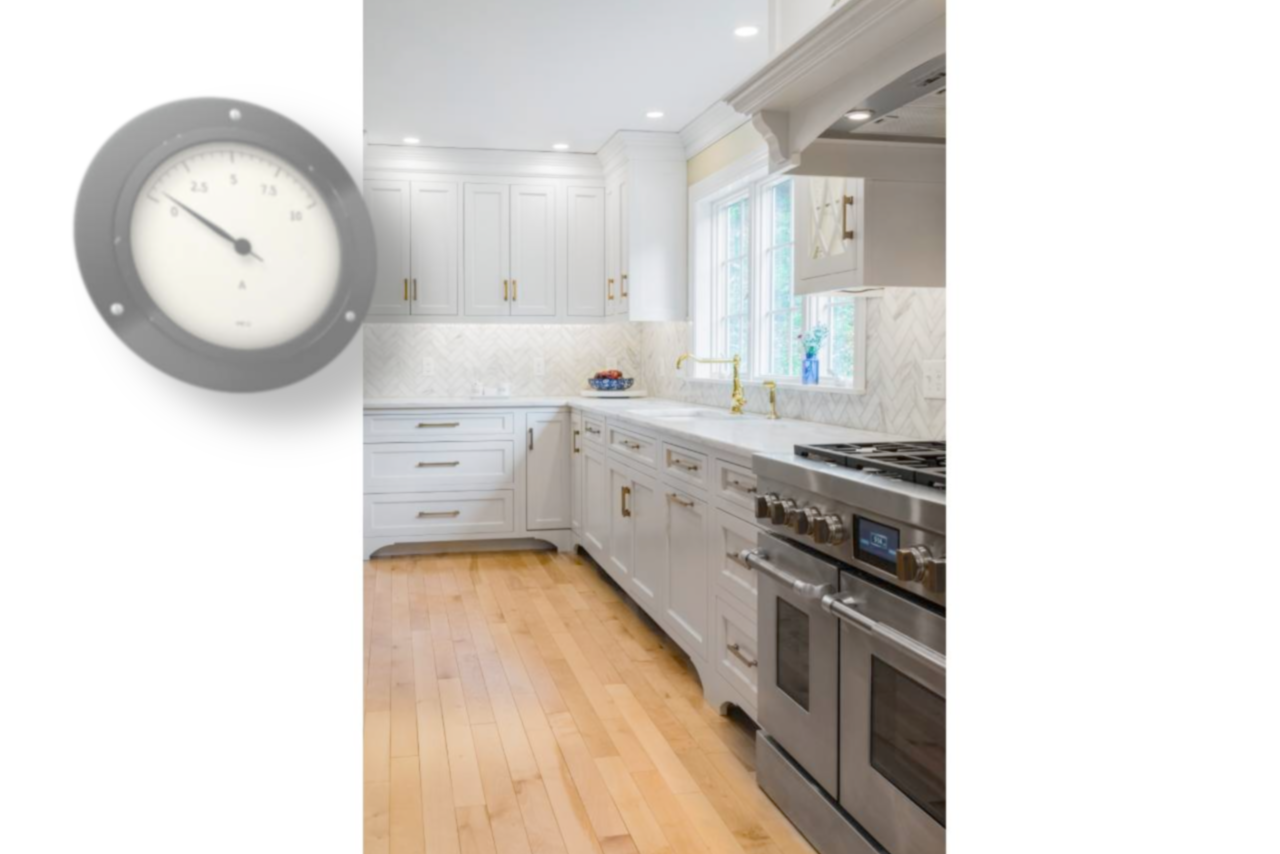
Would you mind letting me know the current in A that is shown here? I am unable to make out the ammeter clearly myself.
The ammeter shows 0.5 A
